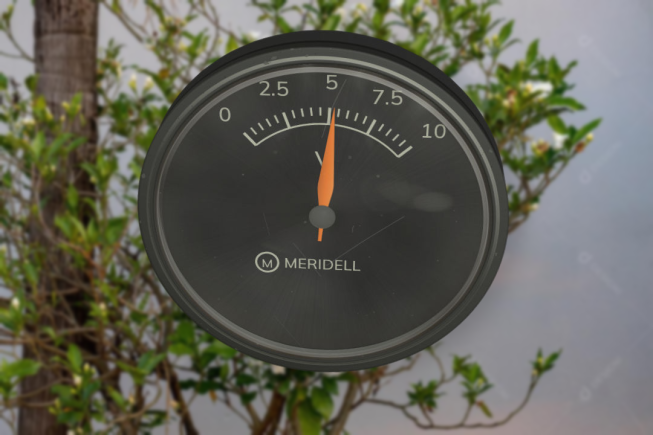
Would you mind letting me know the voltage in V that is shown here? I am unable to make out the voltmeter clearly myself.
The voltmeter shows 5.25 V
